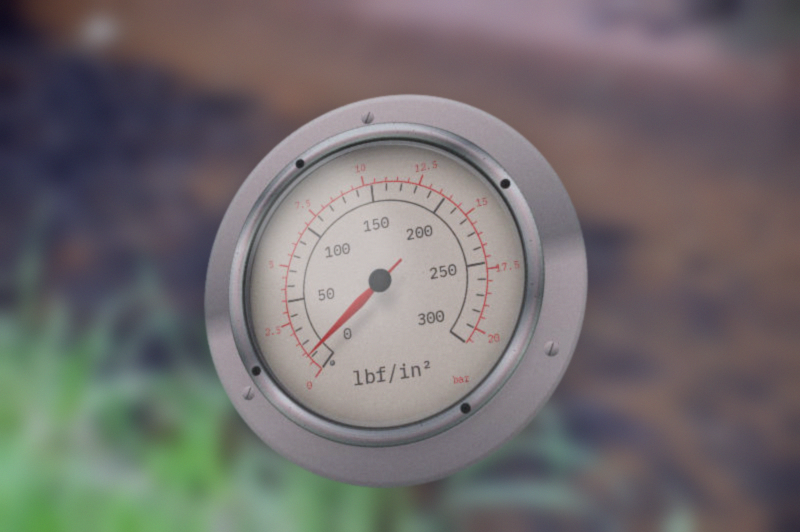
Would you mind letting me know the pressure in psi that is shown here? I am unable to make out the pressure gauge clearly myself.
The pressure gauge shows 10 psi
